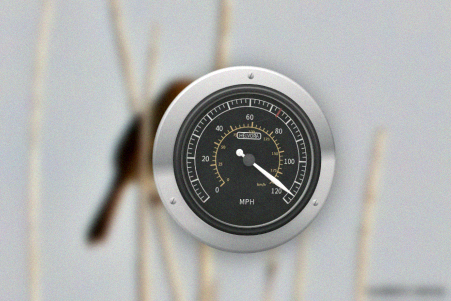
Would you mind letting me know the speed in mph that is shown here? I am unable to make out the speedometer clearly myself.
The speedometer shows 116 mph
